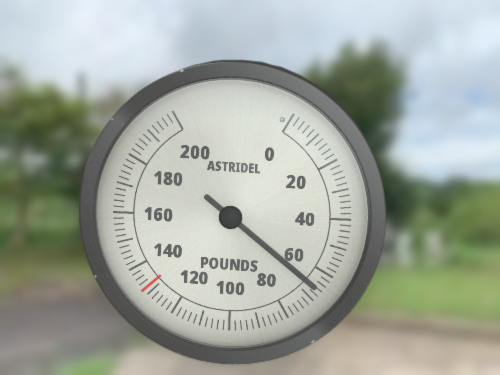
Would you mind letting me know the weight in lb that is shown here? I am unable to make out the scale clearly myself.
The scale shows 66 lb
